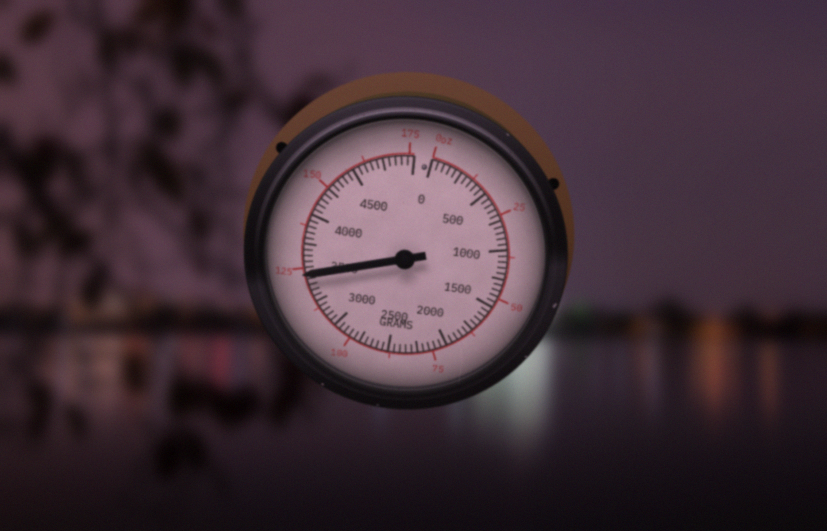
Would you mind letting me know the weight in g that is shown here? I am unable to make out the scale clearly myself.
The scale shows 3500 g
